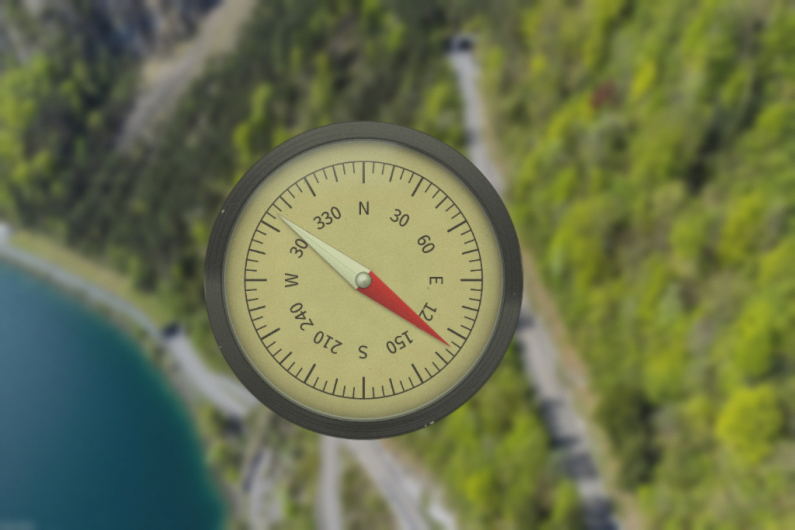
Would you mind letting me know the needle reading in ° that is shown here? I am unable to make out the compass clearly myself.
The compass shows 127.5 °
